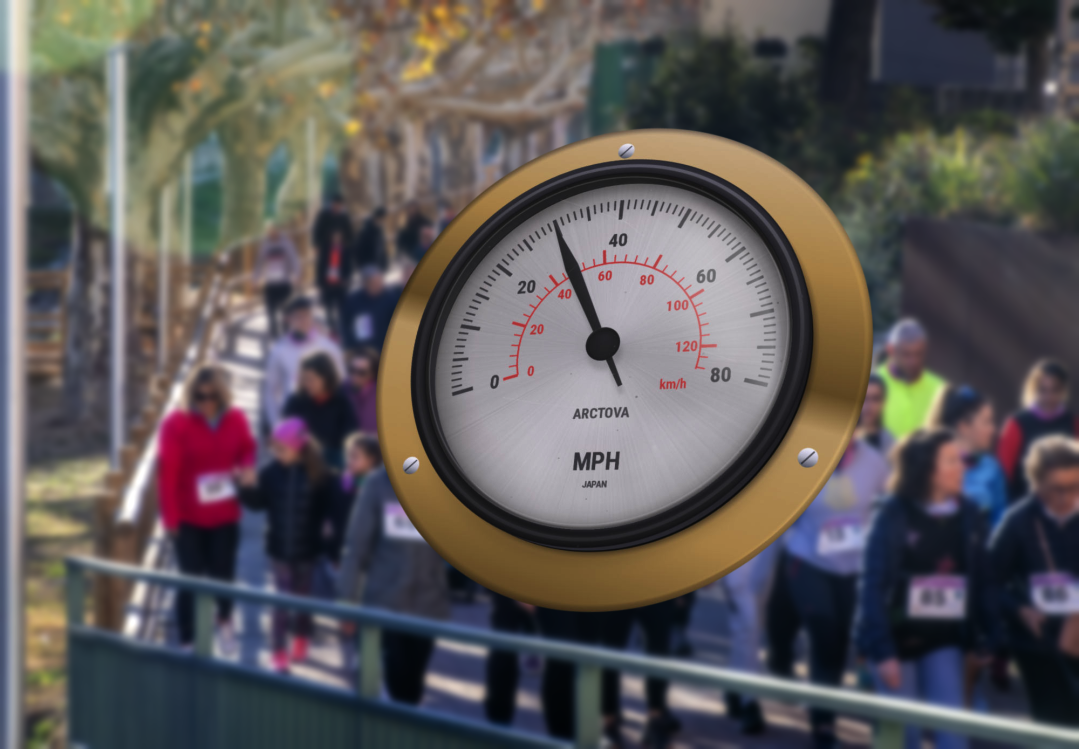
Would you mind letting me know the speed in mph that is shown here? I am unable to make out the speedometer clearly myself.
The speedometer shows 30 mph
